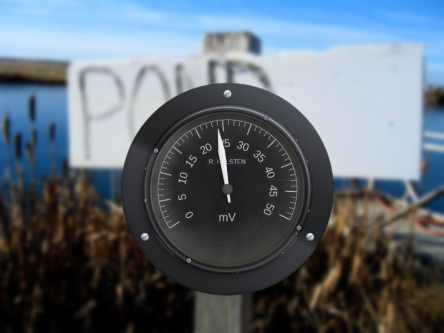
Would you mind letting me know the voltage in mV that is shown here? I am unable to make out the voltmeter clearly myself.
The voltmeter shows 24 mV
